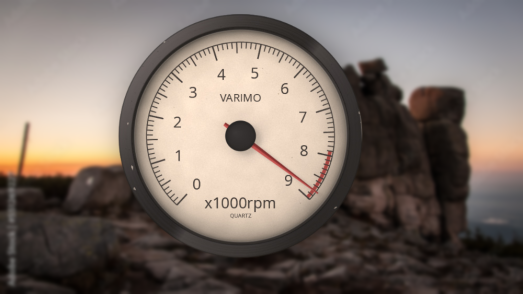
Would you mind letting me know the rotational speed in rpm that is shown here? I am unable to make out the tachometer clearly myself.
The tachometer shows 8800 rpm
